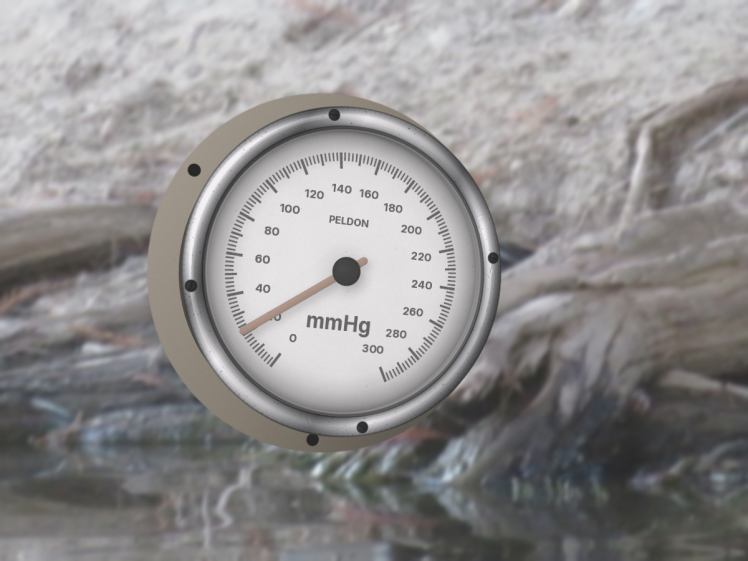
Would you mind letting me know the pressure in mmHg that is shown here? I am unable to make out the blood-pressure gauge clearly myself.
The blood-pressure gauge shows 22 mmHg
